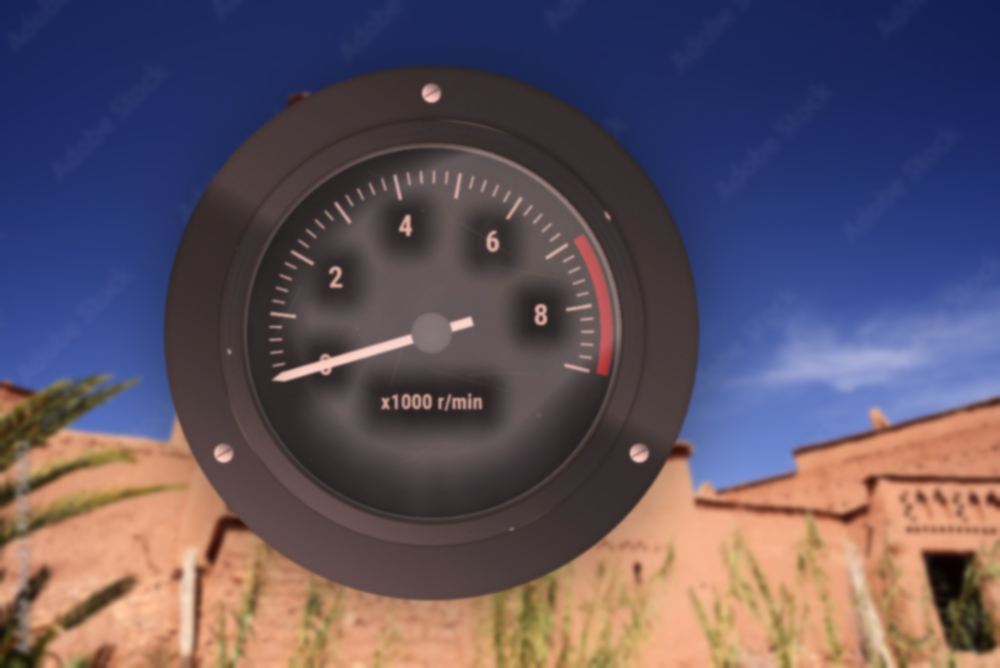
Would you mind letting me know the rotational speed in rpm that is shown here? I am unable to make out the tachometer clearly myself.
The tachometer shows 0 rpm
